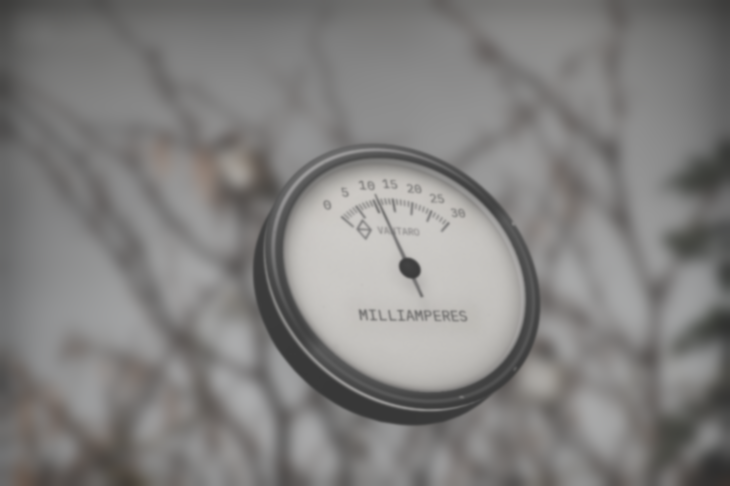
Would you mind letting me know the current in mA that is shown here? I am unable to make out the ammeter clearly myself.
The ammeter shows 10 mA
